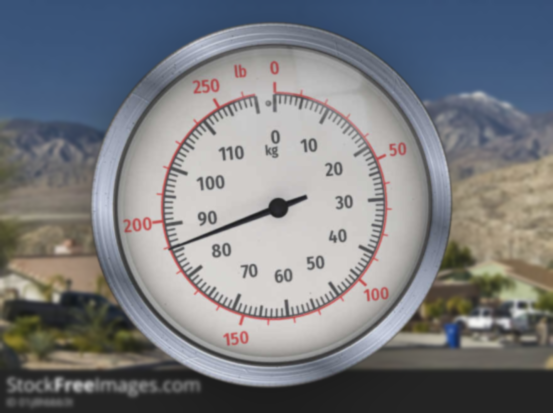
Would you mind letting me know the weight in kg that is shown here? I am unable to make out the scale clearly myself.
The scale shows 86 kg
